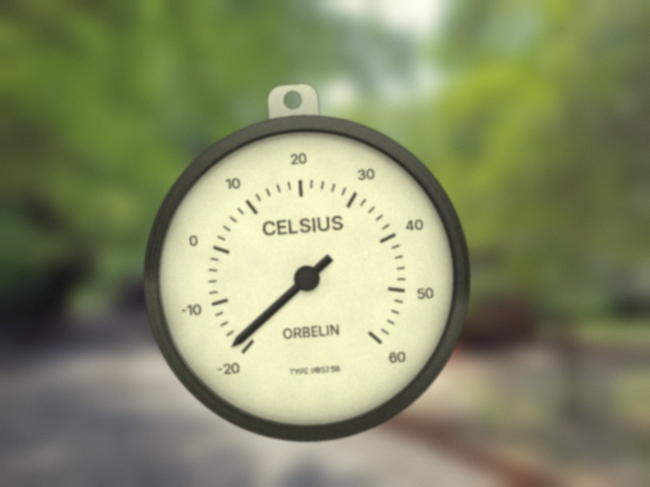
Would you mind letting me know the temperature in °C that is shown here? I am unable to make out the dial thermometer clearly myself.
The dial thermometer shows -18 °C
